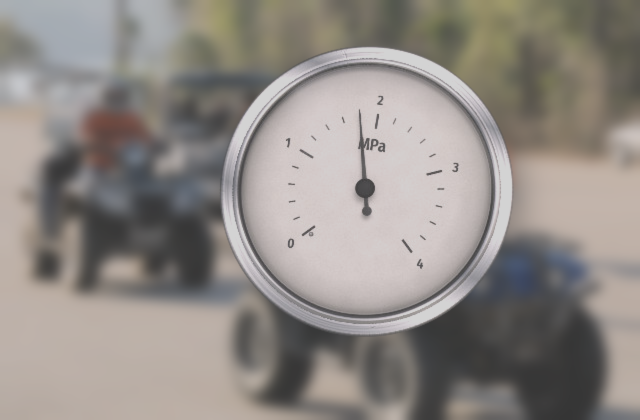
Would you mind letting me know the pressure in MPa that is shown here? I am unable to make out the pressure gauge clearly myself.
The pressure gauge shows 1.8 MPa
